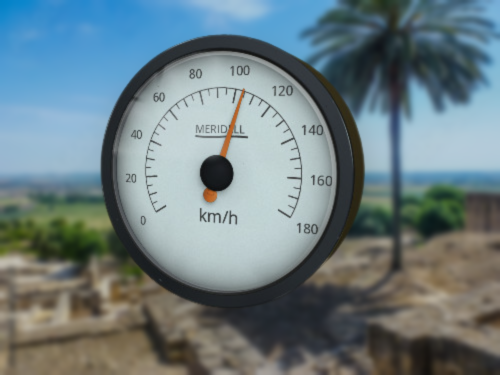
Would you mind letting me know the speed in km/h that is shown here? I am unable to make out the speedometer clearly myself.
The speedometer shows 105 km/h
